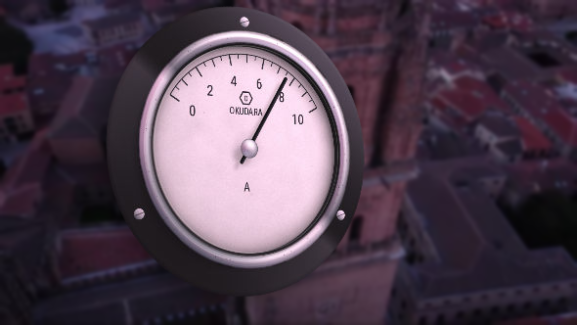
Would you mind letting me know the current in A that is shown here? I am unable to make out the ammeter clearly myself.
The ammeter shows 7.5 A
